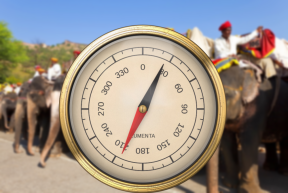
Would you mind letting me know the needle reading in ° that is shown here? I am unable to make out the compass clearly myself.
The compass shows 205 °
